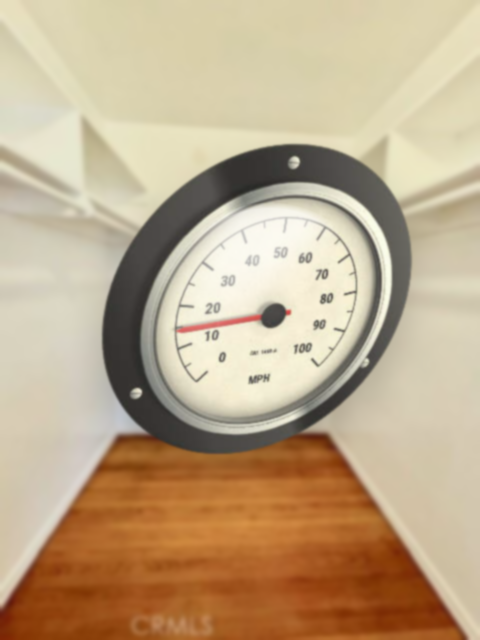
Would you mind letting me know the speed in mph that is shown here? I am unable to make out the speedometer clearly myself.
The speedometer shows 15 mph
